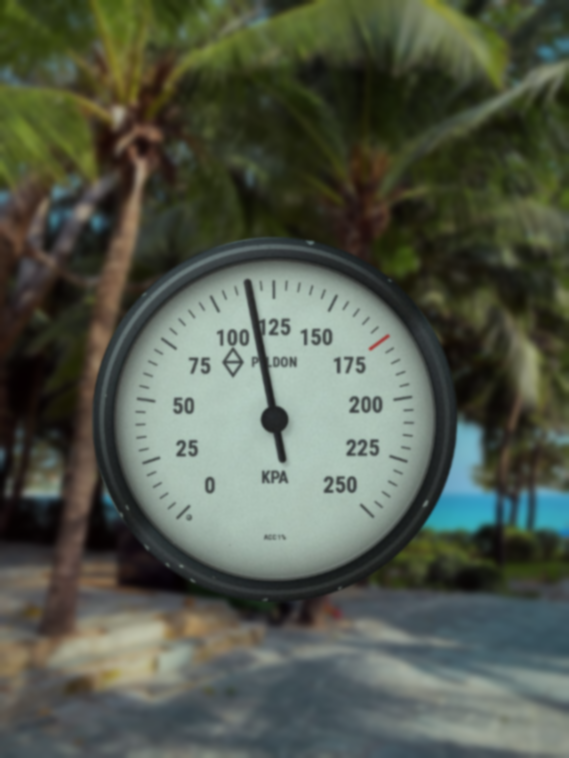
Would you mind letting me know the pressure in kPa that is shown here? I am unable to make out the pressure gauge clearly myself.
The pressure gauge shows 115 kPa
